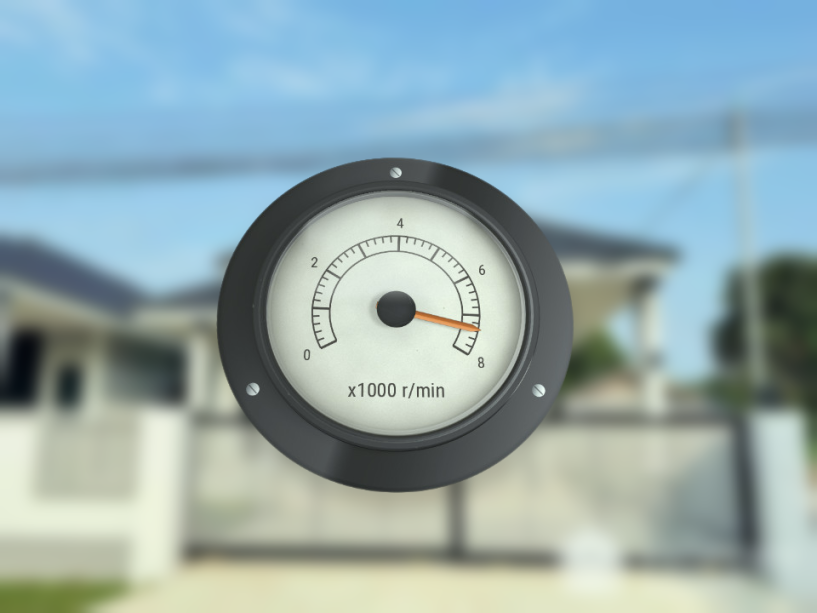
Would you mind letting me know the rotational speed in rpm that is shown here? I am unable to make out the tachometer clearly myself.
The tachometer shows 7400 rpm
